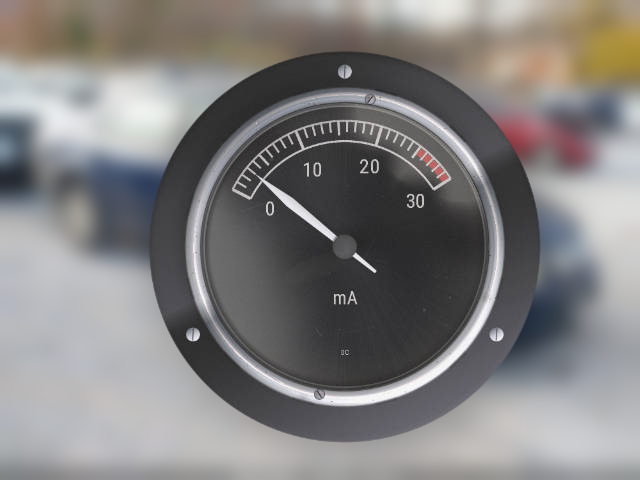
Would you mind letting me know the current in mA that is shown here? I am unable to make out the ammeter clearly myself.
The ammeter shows 3 mA
